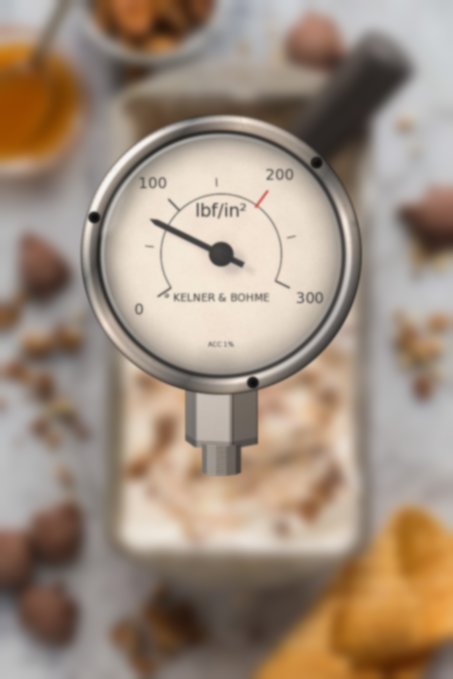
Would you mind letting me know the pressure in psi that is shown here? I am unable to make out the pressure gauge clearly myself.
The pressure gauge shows 75 psi
